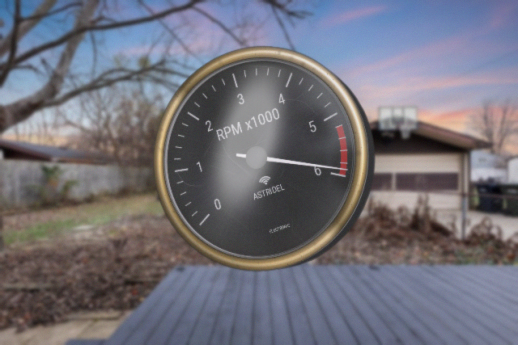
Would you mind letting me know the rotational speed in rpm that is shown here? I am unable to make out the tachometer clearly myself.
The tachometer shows 5900 rpm
